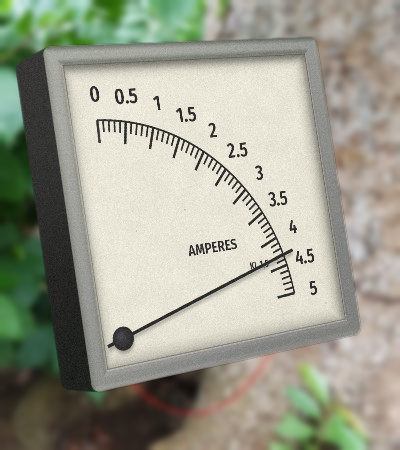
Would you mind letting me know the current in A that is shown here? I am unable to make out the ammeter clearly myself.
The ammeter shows 4.3 A
